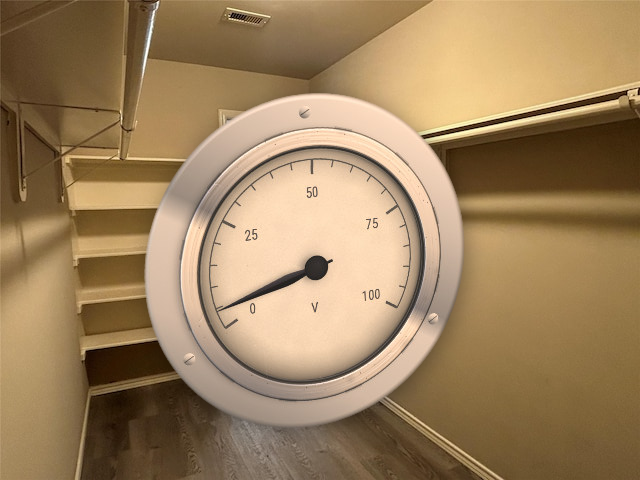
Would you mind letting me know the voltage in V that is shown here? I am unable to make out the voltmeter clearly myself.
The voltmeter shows 5 V
